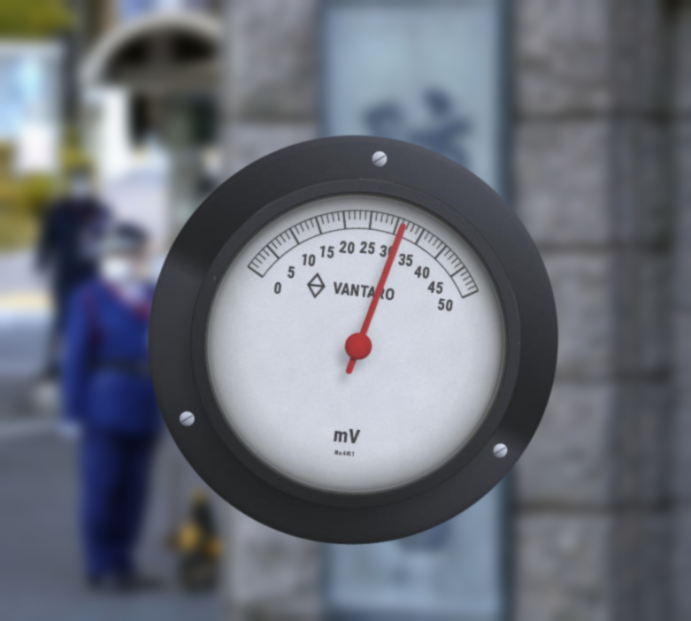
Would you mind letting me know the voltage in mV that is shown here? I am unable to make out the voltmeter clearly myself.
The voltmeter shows 31 mV
